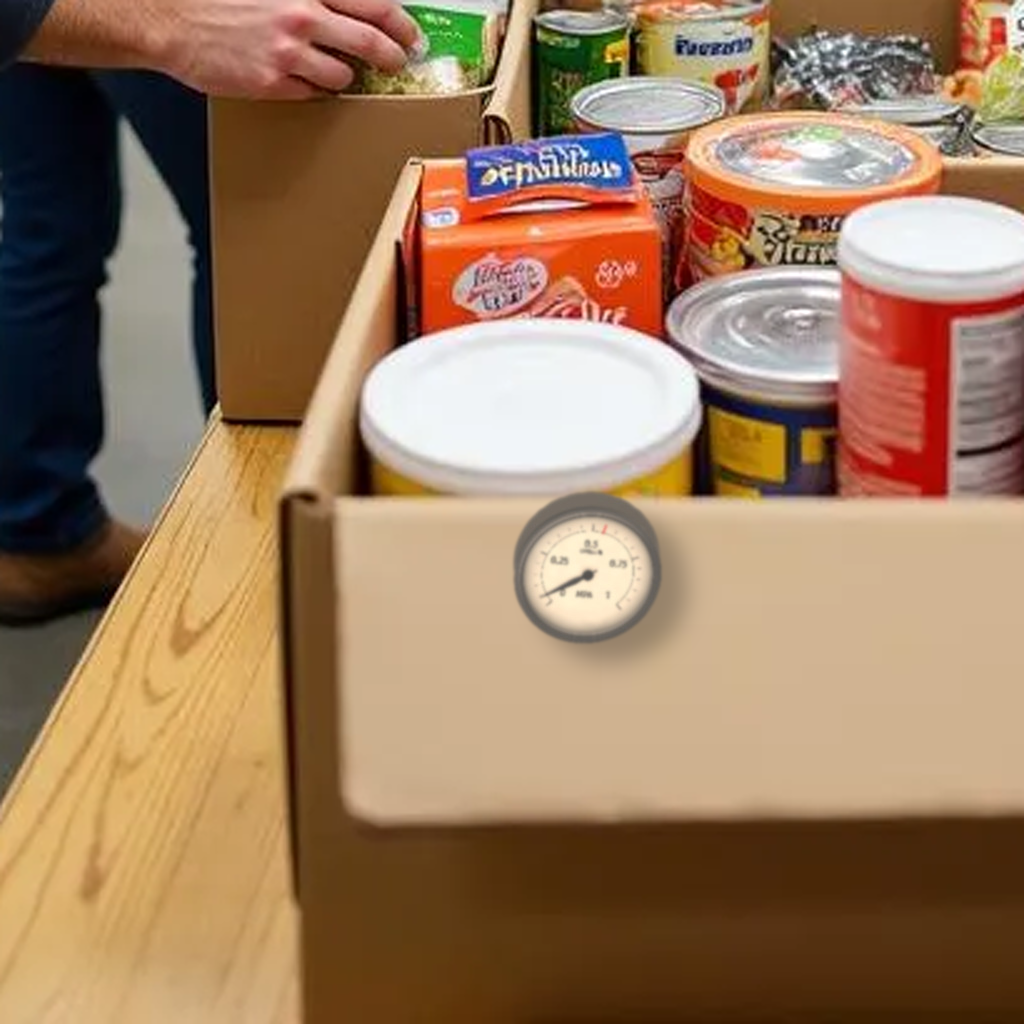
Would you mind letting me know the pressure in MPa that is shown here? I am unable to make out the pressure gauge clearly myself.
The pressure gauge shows 0.05 MPa
